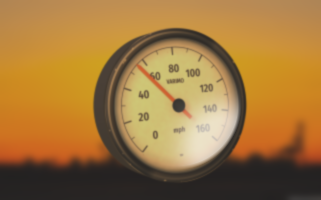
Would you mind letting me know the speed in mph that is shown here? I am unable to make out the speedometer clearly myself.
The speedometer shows 55 mph
